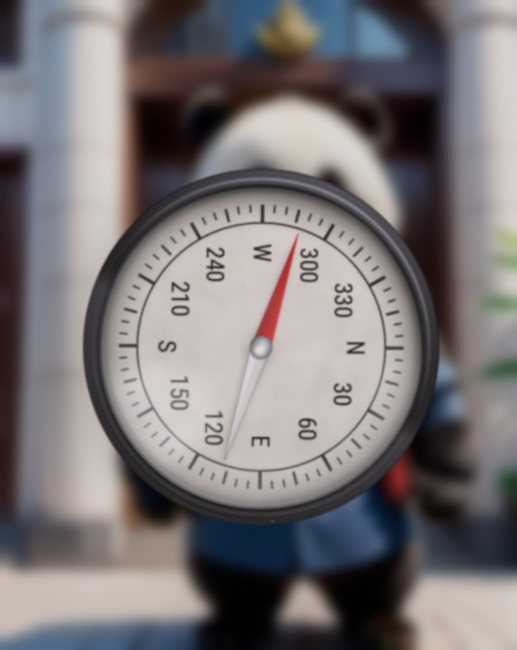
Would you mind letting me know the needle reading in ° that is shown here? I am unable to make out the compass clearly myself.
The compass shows 287.5 °
